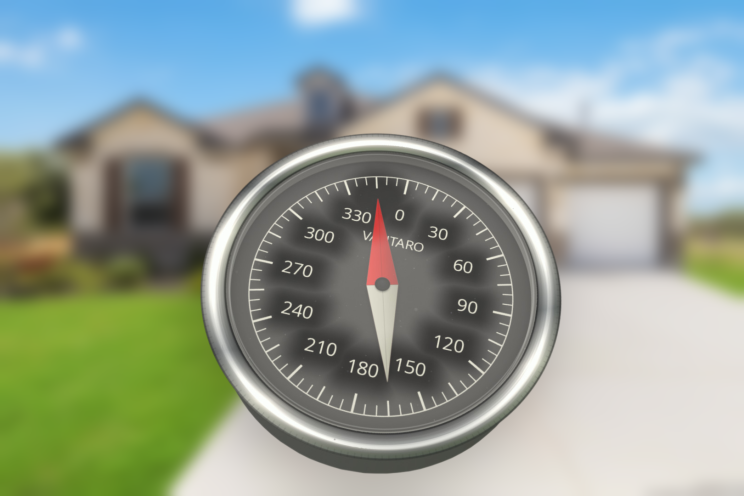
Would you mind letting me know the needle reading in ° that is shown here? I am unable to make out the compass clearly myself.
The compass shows 345 °
